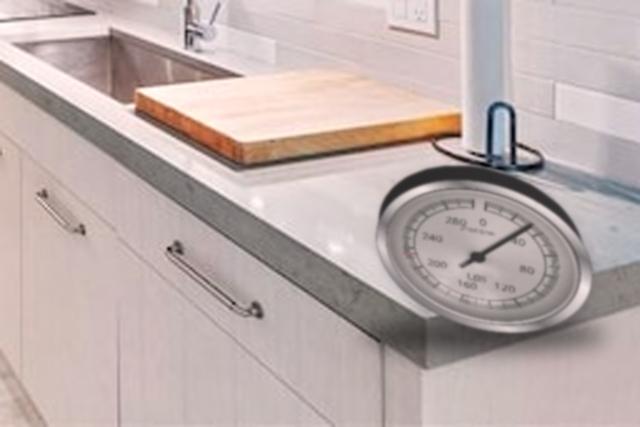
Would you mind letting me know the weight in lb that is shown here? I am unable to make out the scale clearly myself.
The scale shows 30 lb
